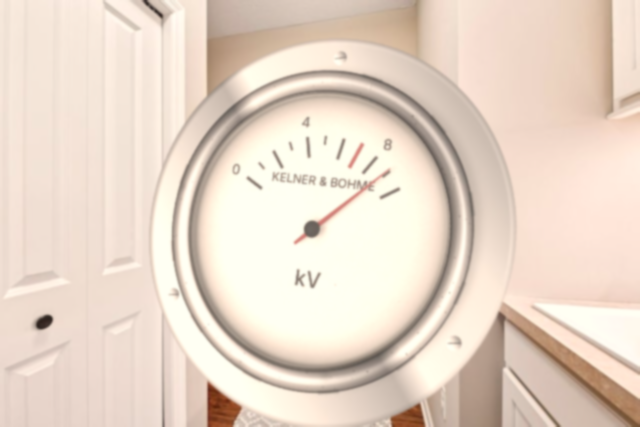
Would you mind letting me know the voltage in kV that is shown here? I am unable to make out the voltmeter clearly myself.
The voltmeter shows 9 kV
